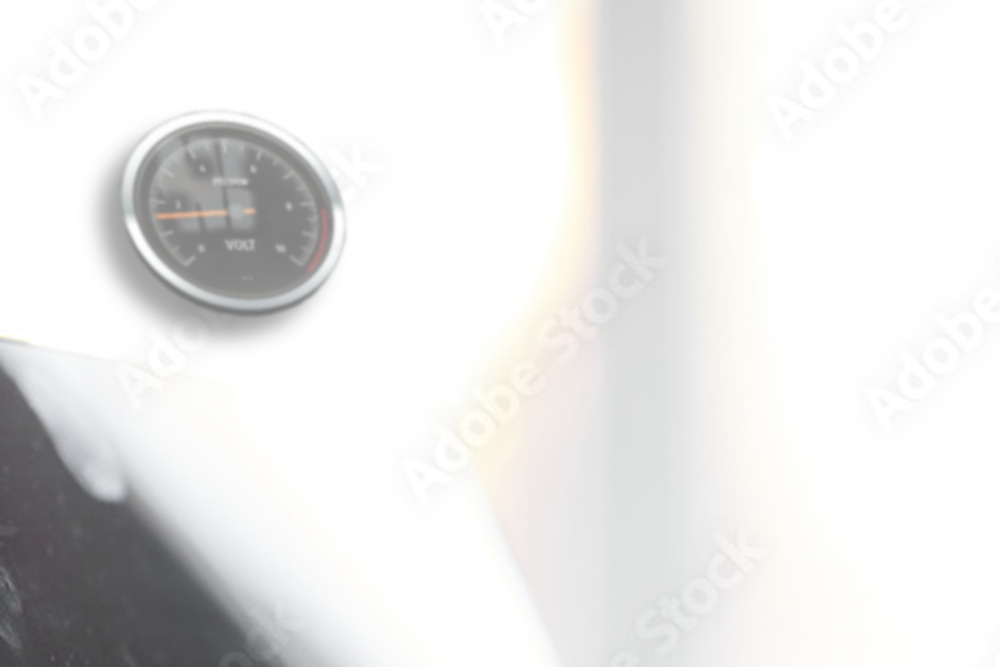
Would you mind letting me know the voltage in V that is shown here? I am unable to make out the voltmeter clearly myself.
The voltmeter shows 1.5 V
